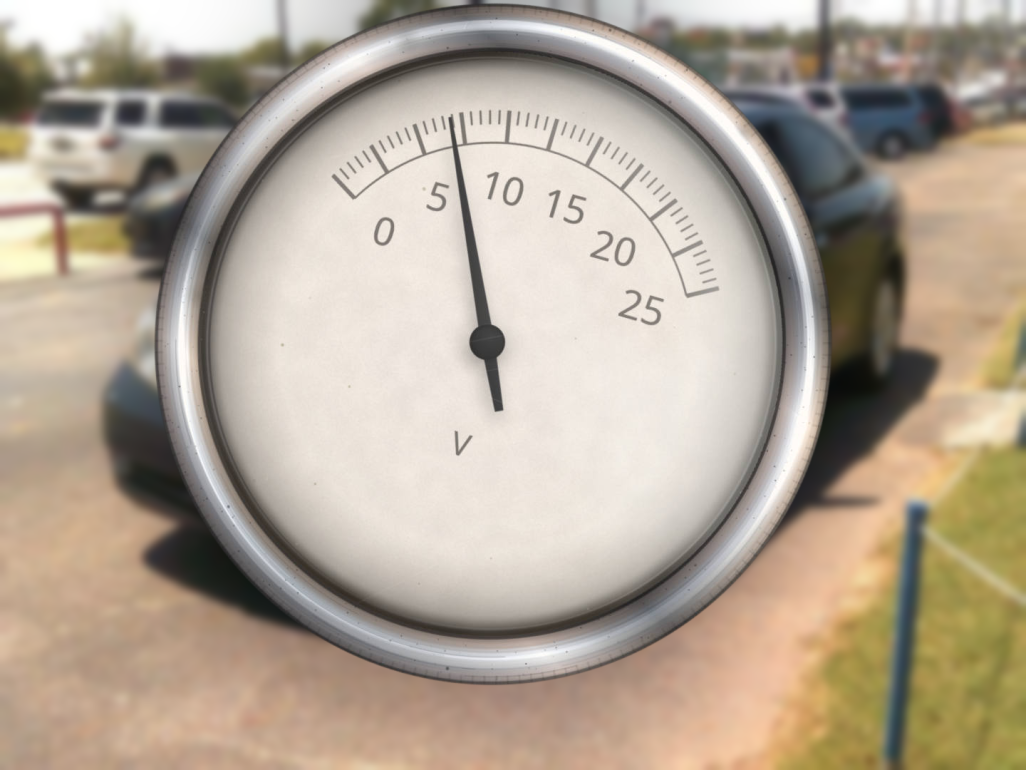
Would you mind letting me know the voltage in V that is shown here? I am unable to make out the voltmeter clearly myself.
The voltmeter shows 7 V
